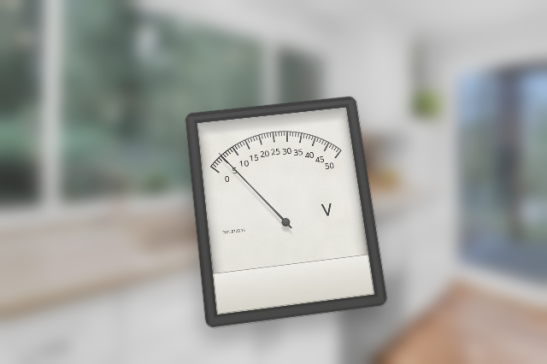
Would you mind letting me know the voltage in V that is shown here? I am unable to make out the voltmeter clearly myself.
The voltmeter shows 5 V
